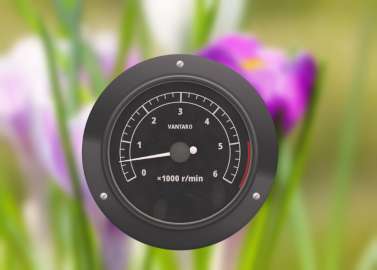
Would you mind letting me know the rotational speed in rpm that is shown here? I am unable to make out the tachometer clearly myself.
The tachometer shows 500 rpm
